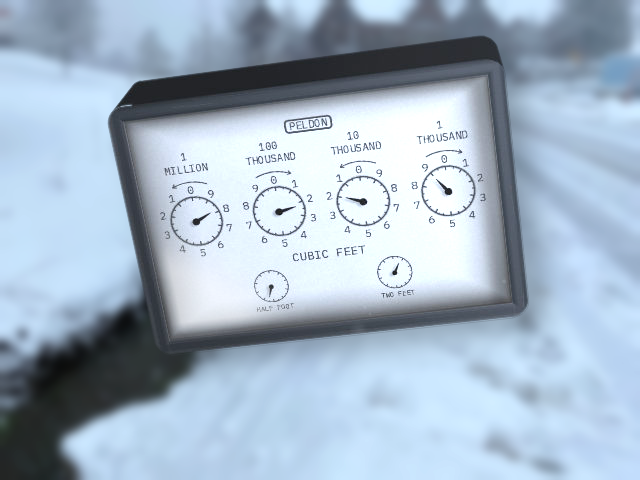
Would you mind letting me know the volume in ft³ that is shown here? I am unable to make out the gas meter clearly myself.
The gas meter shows 821900 ft³
